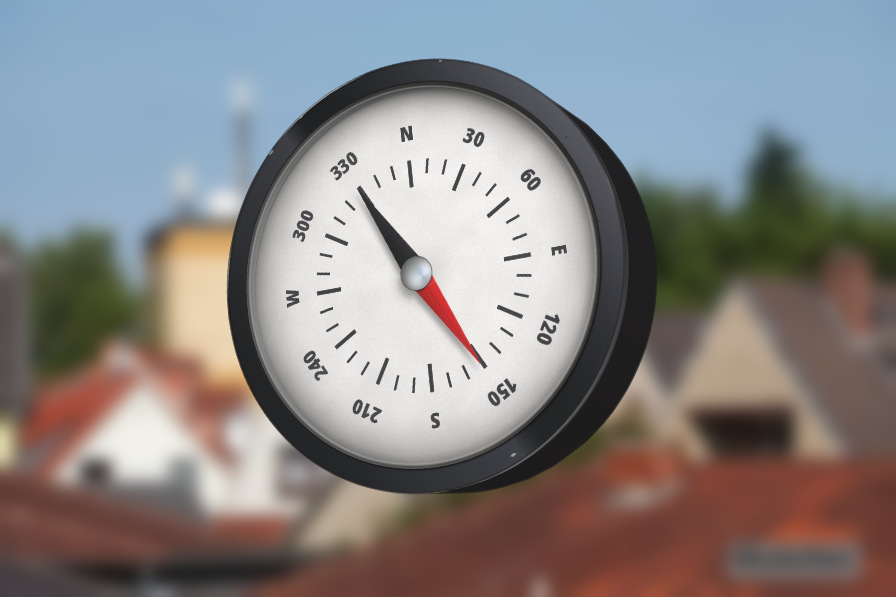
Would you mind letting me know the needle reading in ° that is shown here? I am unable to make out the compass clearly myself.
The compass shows 150 °
